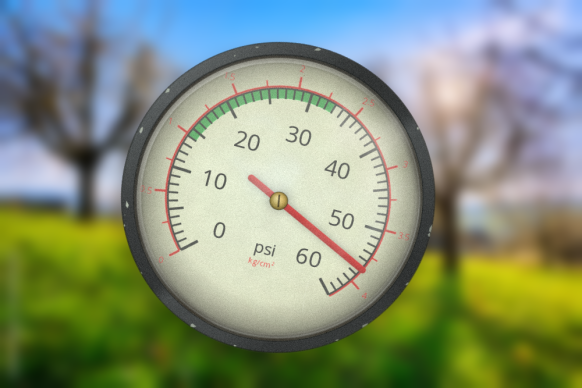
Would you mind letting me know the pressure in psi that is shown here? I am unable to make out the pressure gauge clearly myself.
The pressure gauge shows 55 psi
